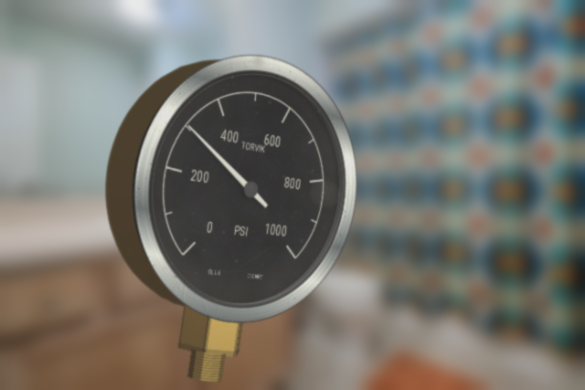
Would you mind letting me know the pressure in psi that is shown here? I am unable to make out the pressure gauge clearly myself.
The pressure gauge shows 300 psi
